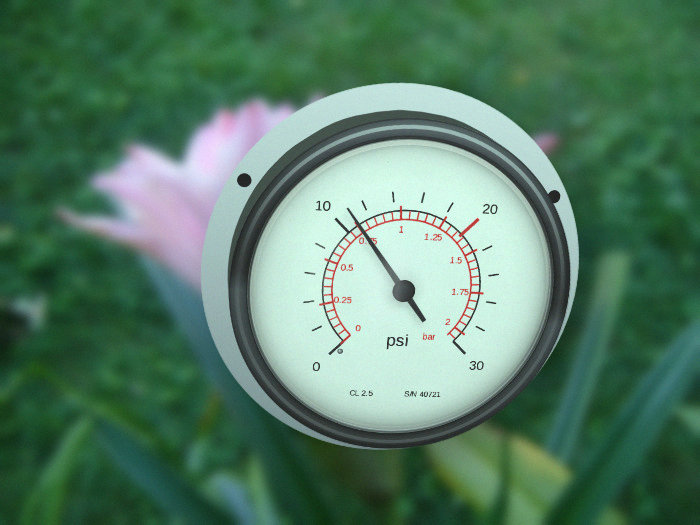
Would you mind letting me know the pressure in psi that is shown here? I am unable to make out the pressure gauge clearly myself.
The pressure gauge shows 11 psi
